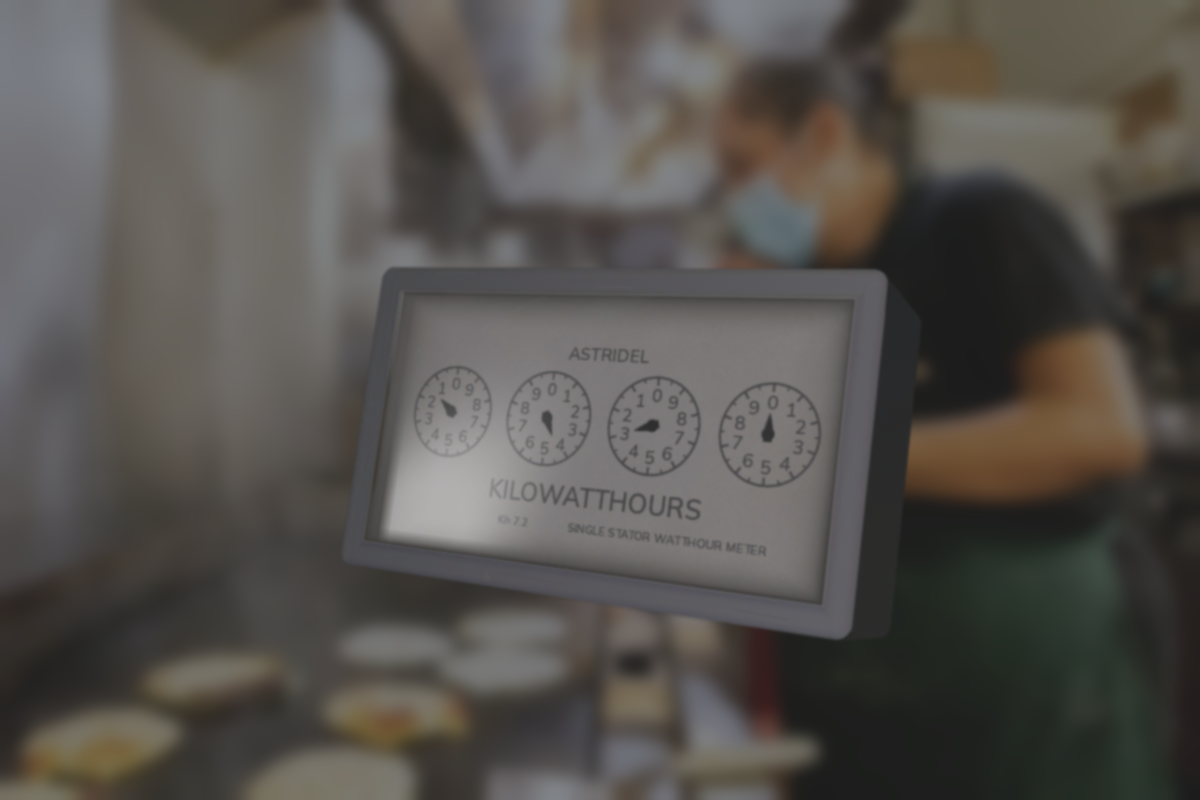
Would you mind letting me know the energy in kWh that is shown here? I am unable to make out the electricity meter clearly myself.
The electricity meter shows 1430 kWh
